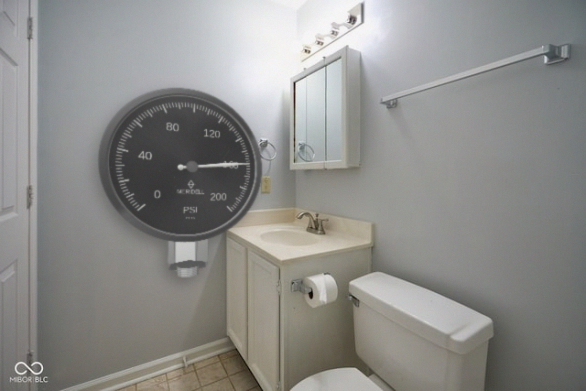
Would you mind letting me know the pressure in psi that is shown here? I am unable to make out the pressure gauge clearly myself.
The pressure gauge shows 160 psi
